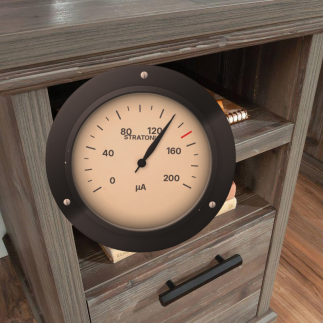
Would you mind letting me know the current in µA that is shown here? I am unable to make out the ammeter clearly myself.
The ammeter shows 130 µA
